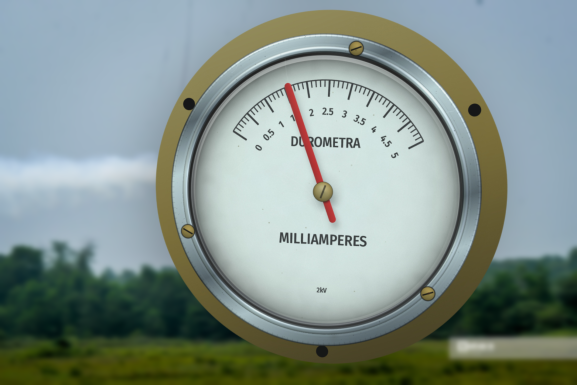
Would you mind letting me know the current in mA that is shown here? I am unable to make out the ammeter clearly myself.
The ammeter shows 1.6 mA
